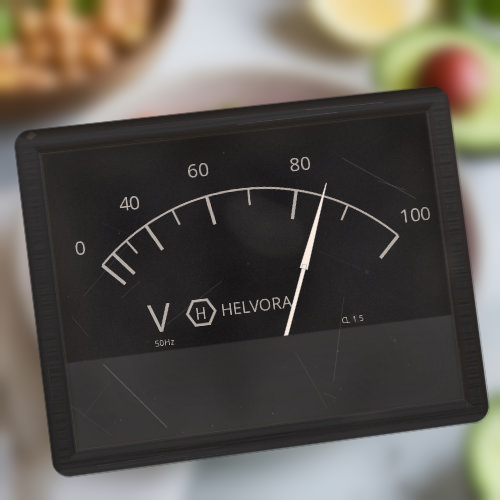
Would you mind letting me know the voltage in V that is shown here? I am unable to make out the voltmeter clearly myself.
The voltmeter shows 85 V
